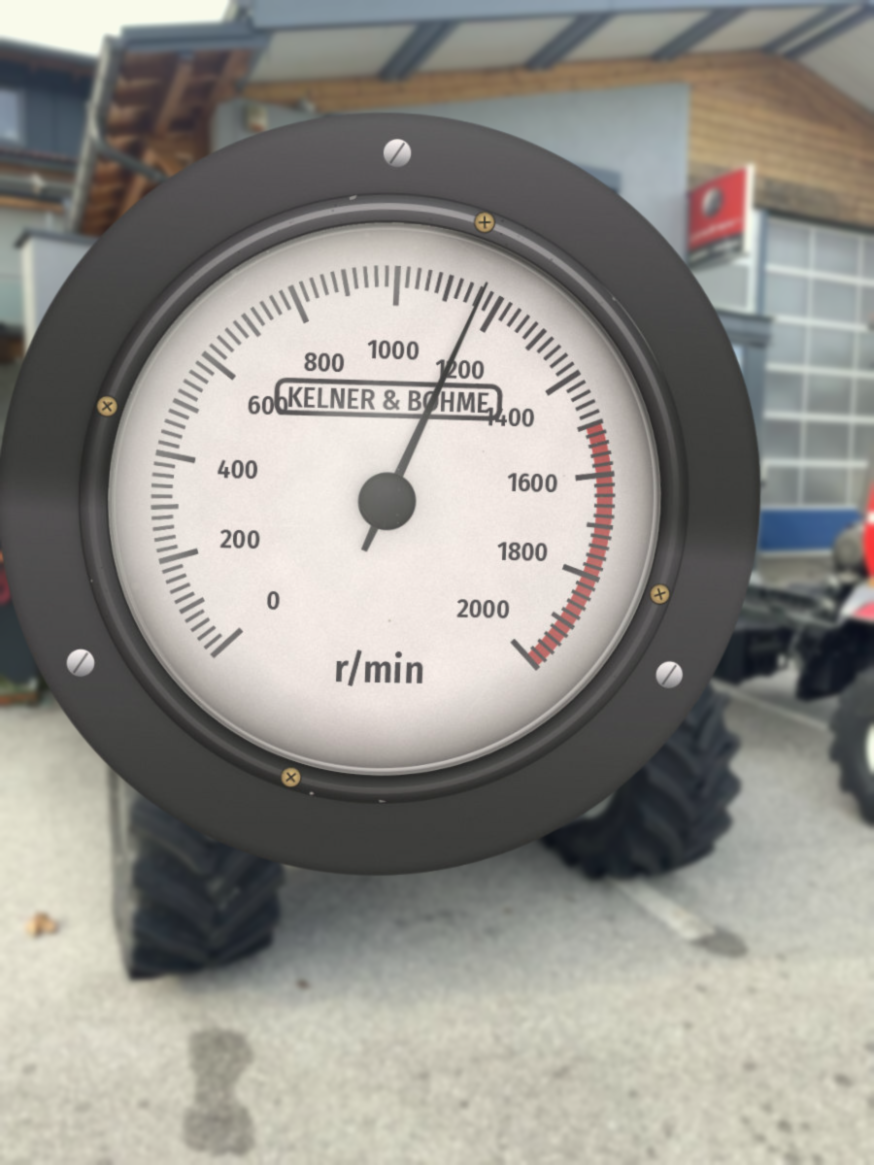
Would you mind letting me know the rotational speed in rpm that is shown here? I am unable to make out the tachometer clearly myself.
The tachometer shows 1160 rpm
